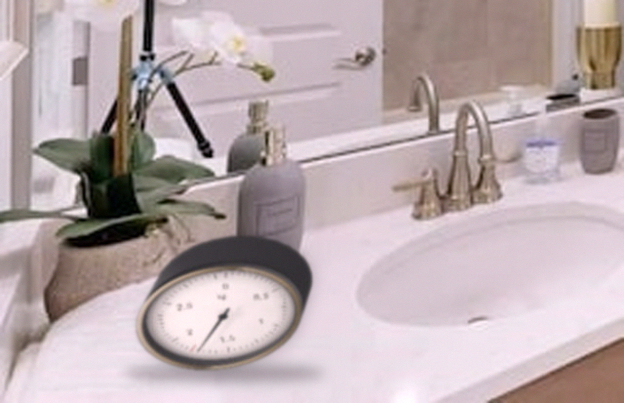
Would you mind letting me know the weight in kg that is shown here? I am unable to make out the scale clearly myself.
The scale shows 1.75 kg
